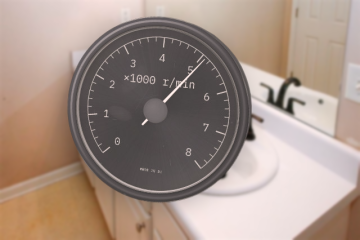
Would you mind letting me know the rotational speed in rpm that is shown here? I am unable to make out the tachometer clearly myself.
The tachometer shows 5100 rpm
